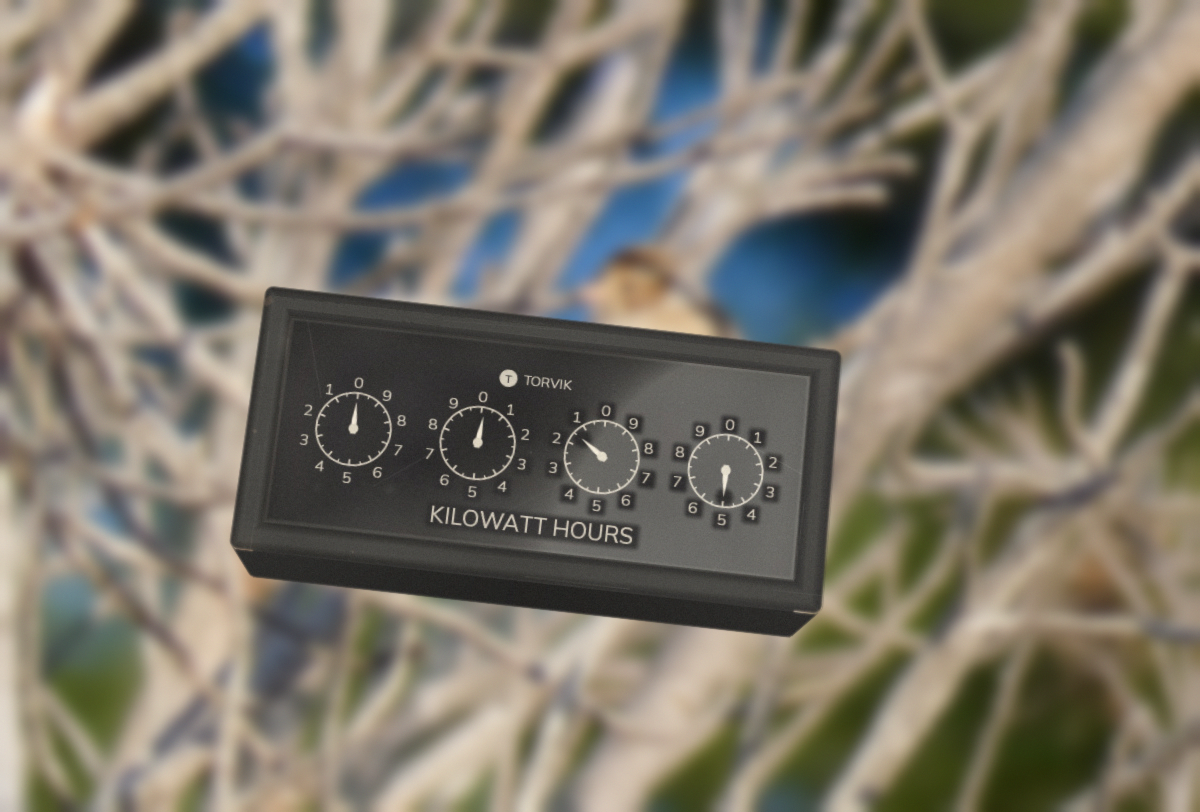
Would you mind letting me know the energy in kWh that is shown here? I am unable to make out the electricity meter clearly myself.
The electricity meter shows 15 kWh
